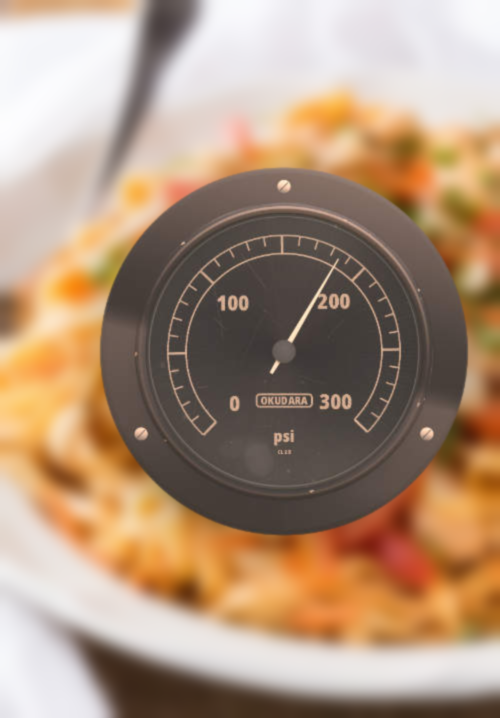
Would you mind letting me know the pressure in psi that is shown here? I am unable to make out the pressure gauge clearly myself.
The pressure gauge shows 185 psi
